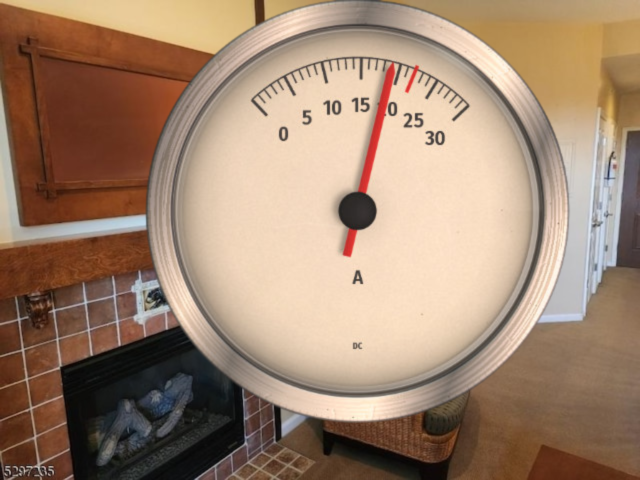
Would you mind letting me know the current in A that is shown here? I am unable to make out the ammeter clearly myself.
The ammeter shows 19 A
